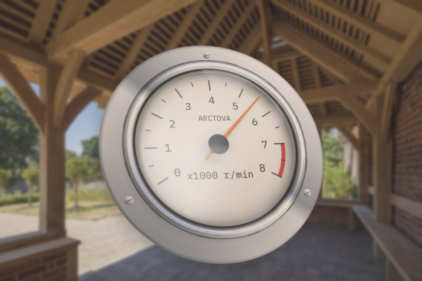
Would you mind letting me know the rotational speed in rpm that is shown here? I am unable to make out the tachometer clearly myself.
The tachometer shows 5500 rpm
